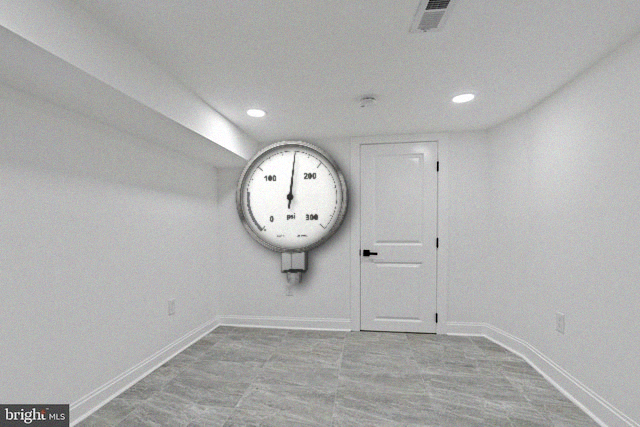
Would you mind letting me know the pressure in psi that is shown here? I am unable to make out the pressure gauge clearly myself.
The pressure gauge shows 160 psi
